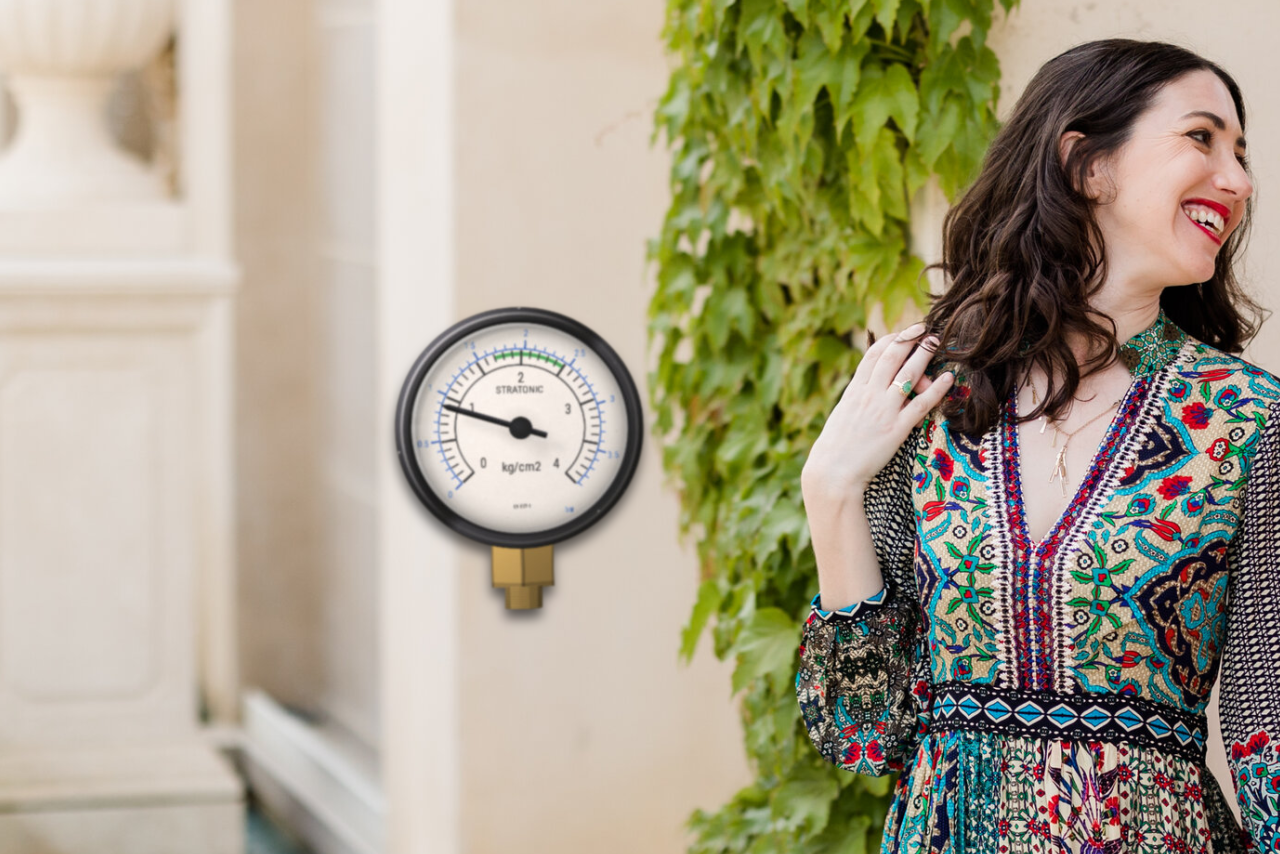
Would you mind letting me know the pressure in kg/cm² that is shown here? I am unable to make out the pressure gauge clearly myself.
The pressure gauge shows 0.9 kg/cm²
